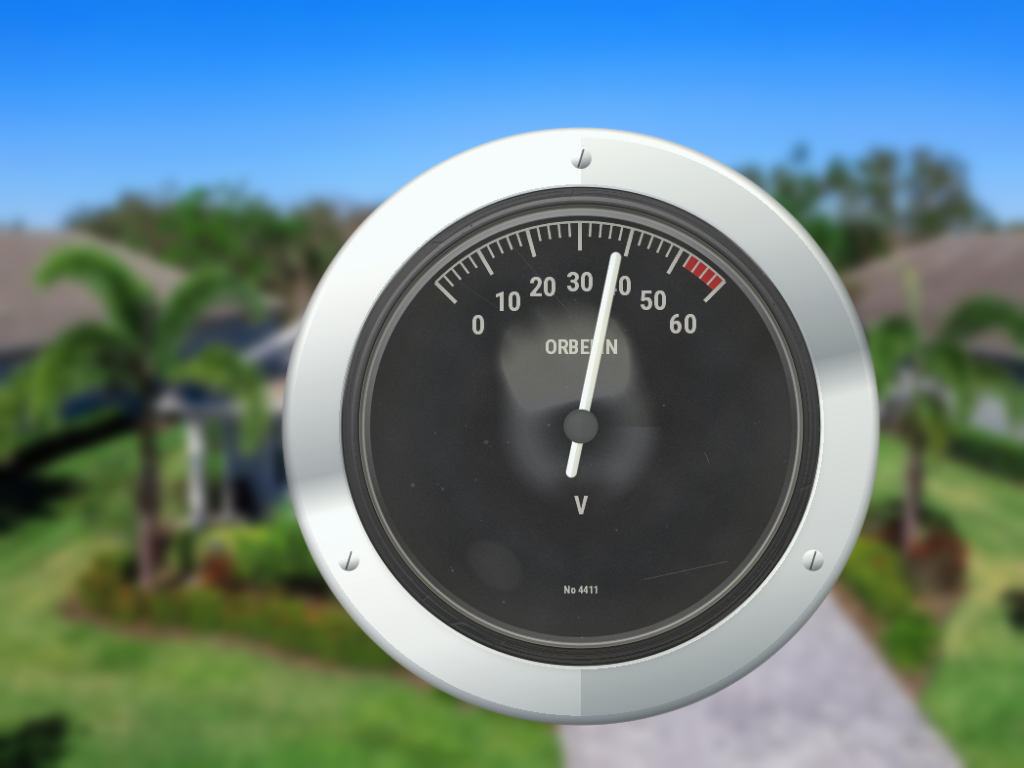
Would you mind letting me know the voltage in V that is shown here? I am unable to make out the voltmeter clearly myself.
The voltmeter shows 38 V
